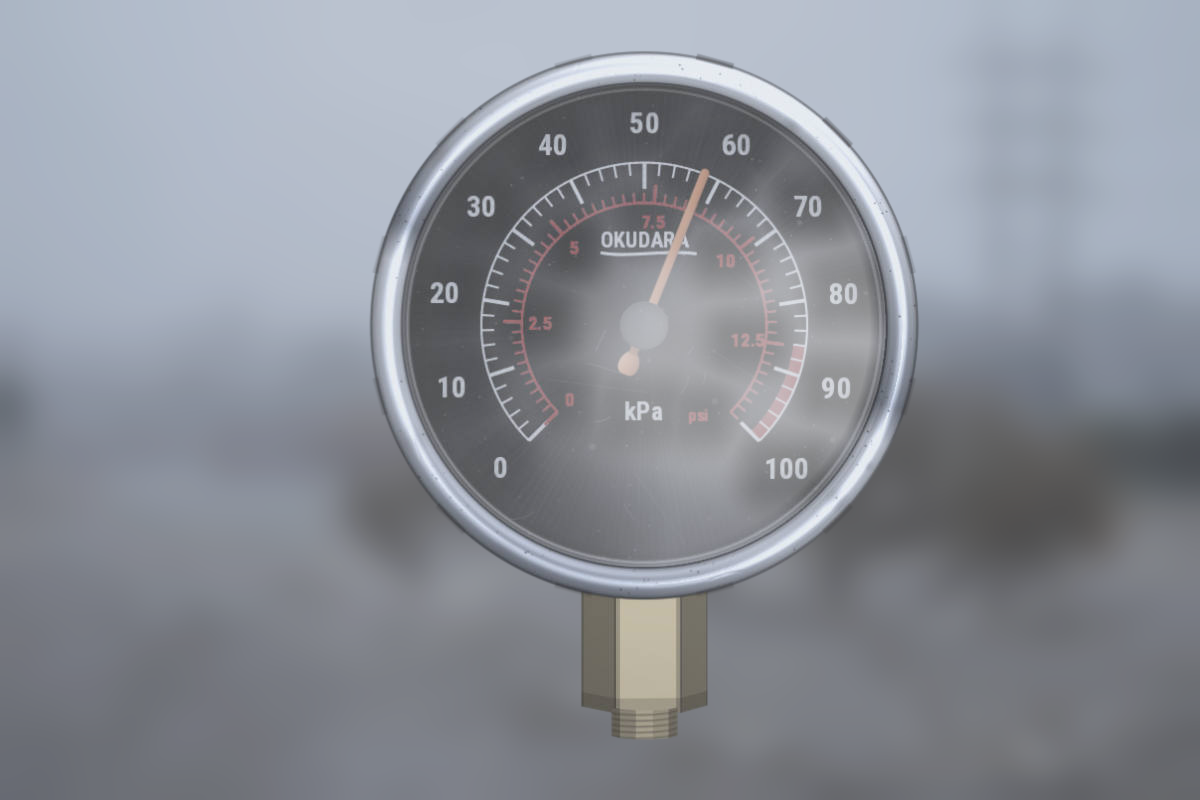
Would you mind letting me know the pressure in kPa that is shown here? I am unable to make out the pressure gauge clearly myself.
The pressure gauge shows 58 kPa
